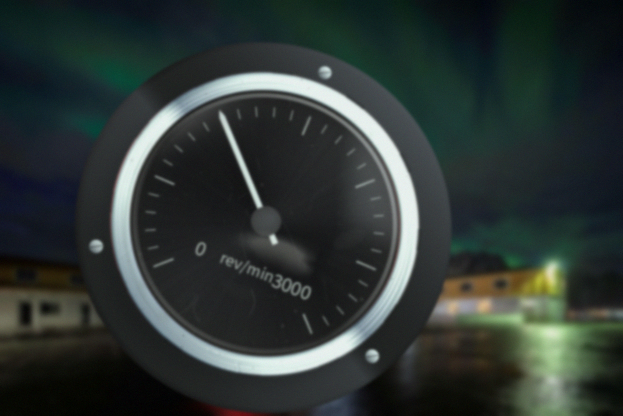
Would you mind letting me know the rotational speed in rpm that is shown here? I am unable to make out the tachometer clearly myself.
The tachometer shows 1000 rpm
